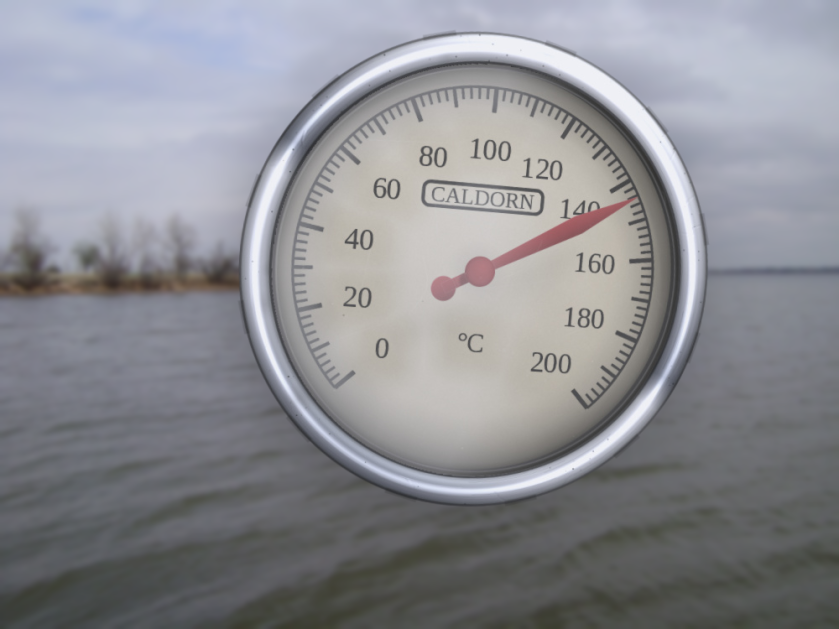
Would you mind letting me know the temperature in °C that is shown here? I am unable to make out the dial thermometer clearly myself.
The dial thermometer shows 144 °C
